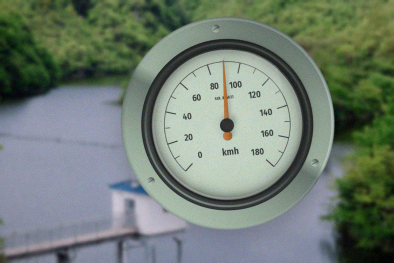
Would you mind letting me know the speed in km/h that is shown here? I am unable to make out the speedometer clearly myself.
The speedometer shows 90 km/h
